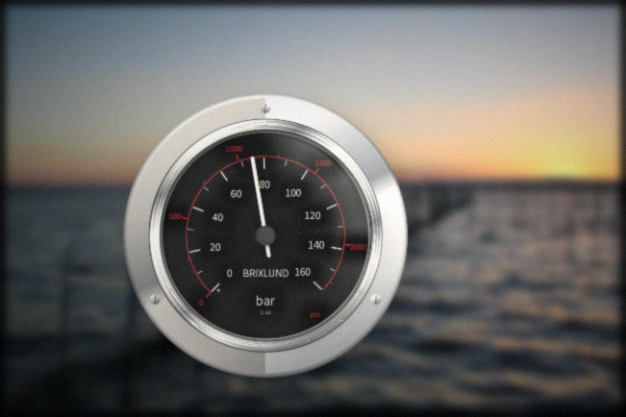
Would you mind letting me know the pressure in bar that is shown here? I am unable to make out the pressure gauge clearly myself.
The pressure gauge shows 75 bar
